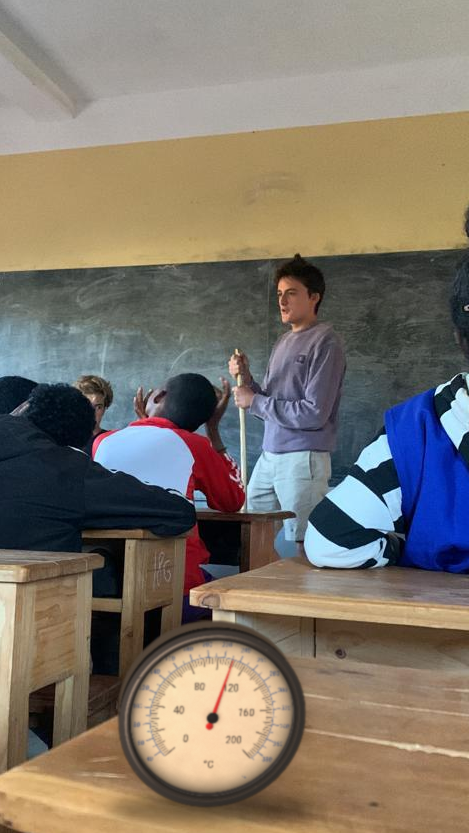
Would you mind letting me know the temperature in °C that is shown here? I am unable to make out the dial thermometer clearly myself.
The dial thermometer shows 110 °C
